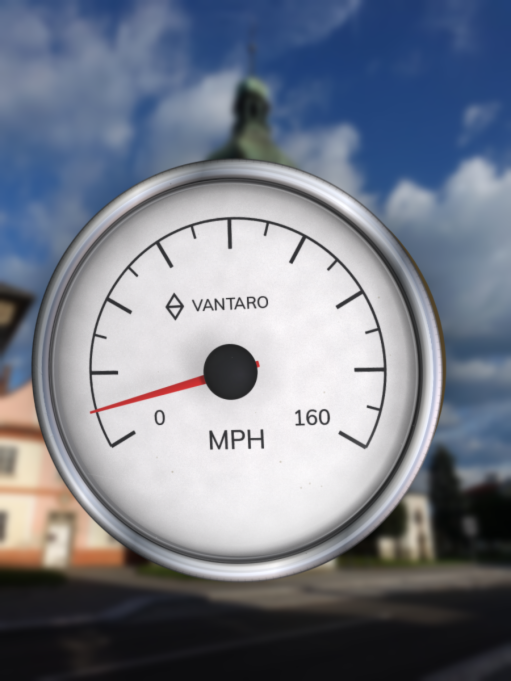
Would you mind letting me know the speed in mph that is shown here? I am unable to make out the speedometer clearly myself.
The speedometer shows 10 mph
